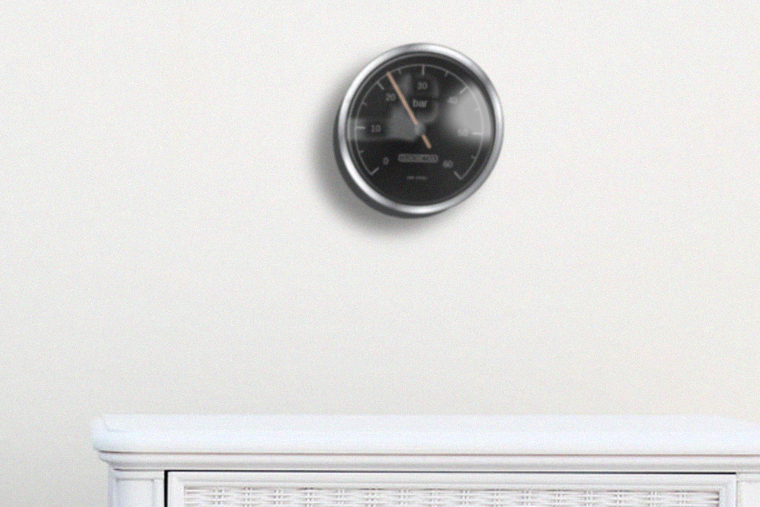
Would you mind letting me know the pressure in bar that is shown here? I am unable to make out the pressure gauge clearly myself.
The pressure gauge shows 22.5 bar
